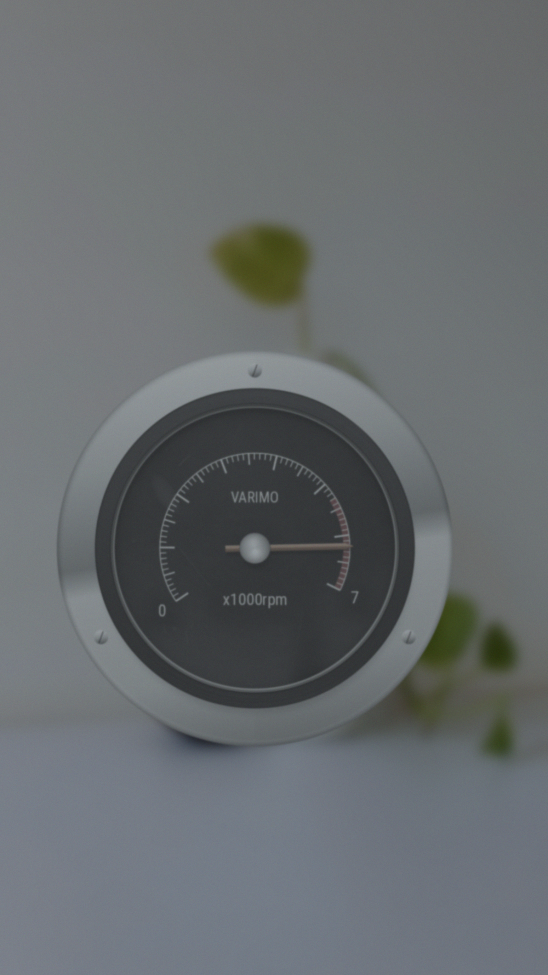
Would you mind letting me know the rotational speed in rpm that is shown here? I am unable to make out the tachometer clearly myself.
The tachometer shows 6200 rpm
